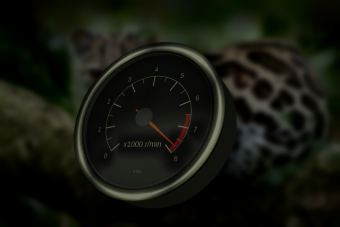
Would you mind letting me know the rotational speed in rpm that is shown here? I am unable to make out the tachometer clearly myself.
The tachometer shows 7750 rpm
